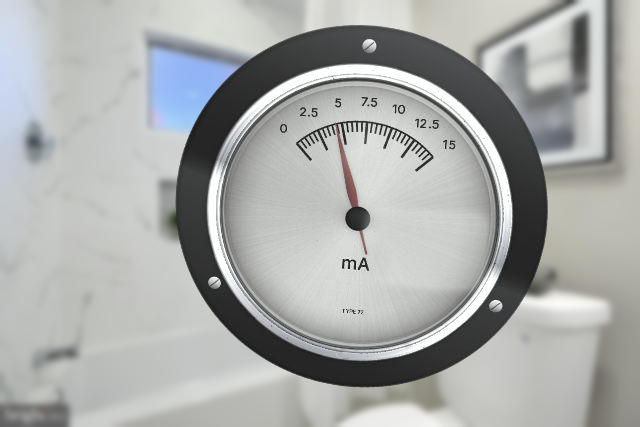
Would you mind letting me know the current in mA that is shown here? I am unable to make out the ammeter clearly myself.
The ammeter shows 4.5 mA
